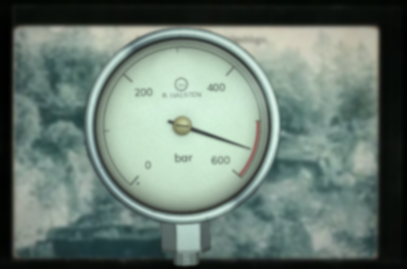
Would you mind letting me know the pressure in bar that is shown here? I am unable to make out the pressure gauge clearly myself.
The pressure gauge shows 550 bar
